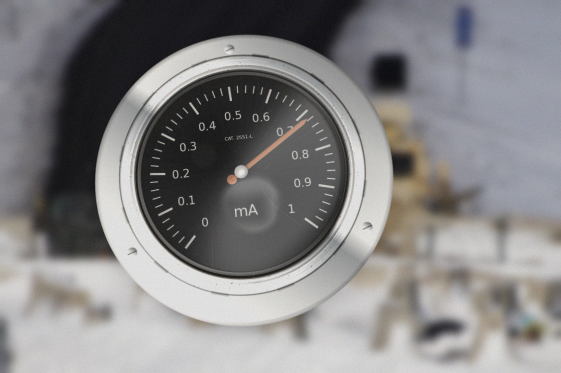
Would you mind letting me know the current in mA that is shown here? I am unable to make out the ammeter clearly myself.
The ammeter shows 0.72 mA
